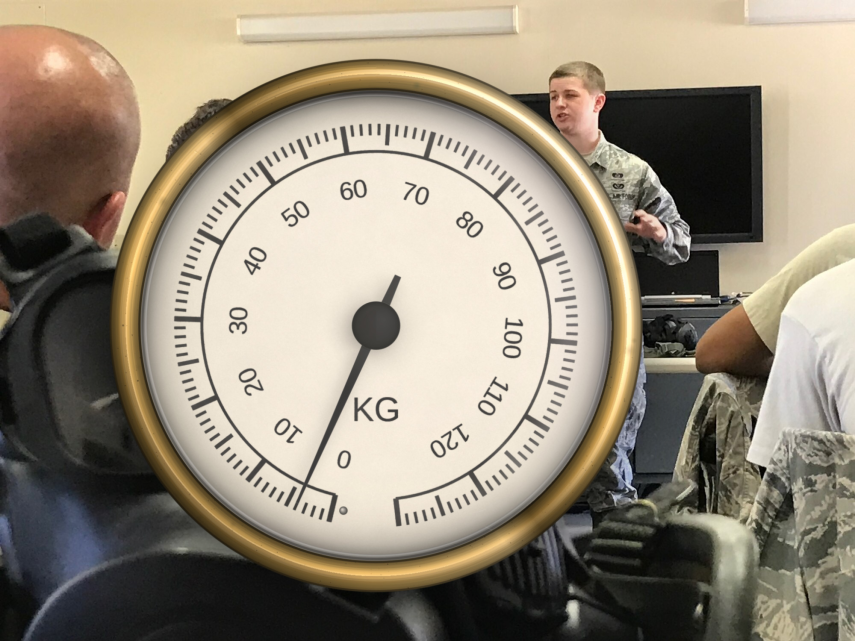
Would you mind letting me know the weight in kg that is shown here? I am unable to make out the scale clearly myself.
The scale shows 4 kg
